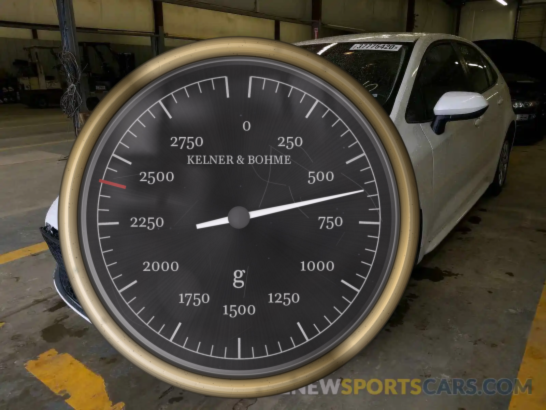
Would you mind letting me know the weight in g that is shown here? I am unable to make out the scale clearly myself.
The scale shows 625 g
